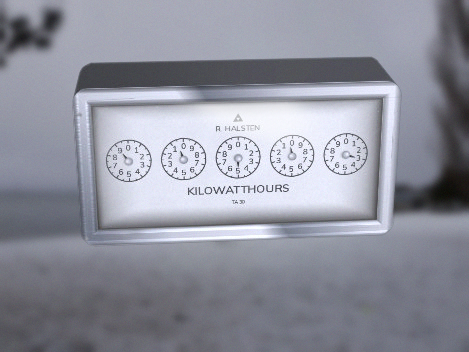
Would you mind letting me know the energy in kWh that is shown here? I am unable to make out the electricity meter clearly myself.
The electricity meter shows 90503 kWh
